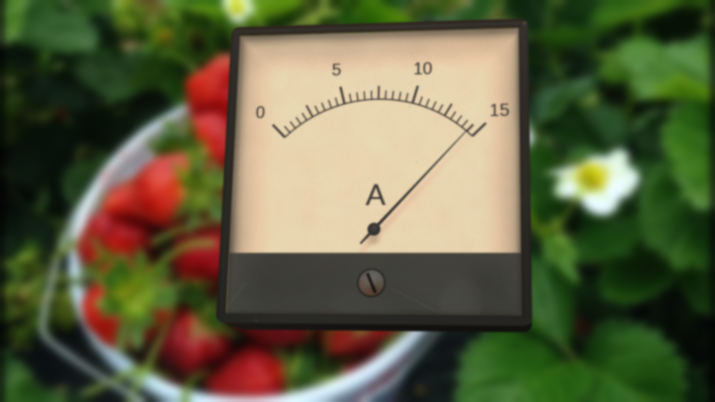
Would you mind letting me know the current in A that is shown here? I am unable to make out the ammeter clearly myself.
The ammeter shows 14.5 A
